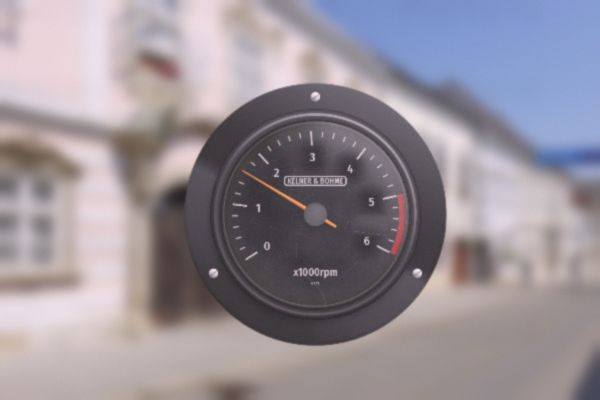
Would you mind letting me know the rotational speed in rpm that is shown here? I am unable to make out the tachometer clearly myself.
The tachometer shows 1600 rpm
